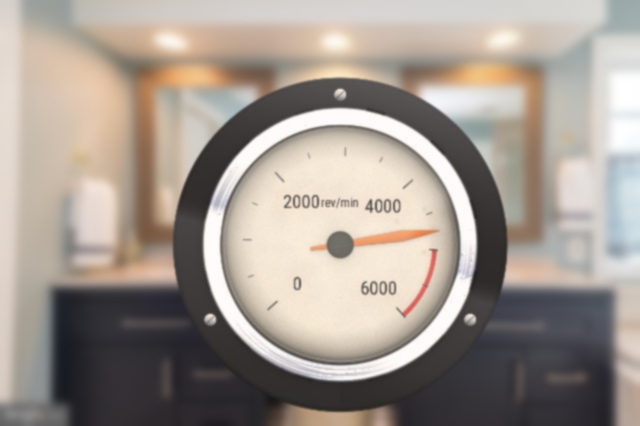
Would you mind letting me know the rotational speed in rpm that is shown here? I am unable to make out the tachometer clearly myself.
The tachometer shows 4750 rpm
